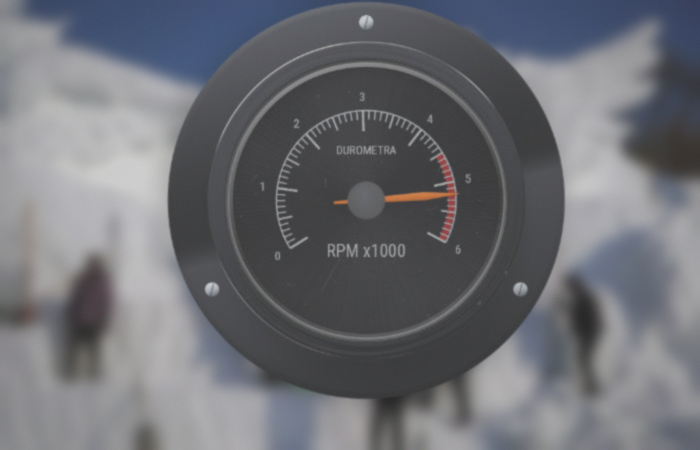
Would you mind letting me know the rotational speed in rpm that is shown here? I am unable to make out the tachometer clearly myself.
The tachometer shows 5200 rpm
